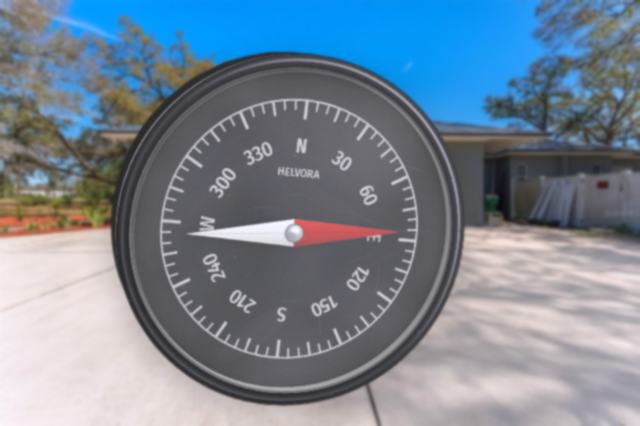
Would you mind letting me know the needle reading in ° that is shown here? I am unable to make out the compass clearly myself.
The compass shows 85 °
